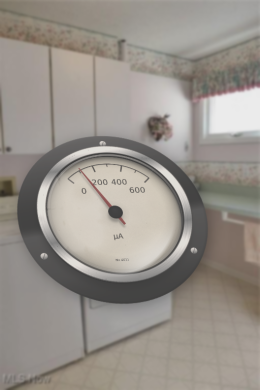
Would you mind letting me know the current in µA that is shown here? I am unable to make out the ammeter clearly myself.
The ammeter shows 100 µA
